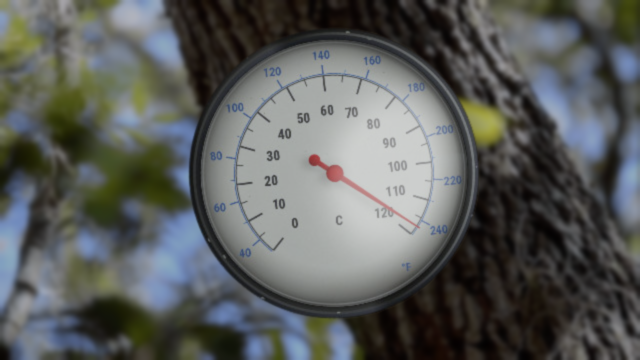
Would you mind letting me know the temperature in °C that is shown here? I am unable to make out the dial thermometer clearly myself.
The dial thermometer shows 117.5 °C
